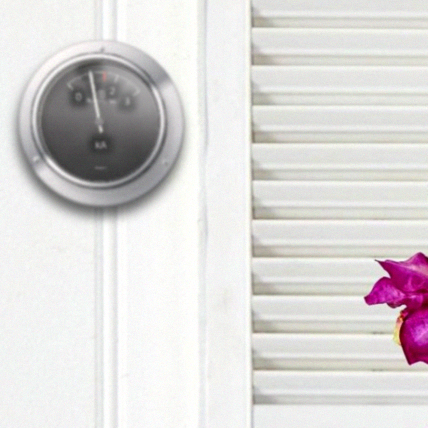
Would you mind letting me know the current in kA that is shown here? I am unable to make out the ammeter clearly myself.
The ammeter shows 1 kA
